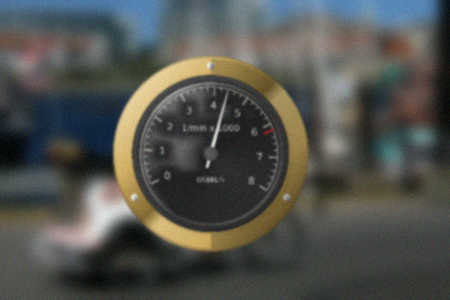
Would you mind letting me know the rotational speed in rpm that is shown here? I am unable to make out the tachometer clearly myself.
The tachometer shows 4400 rpm
